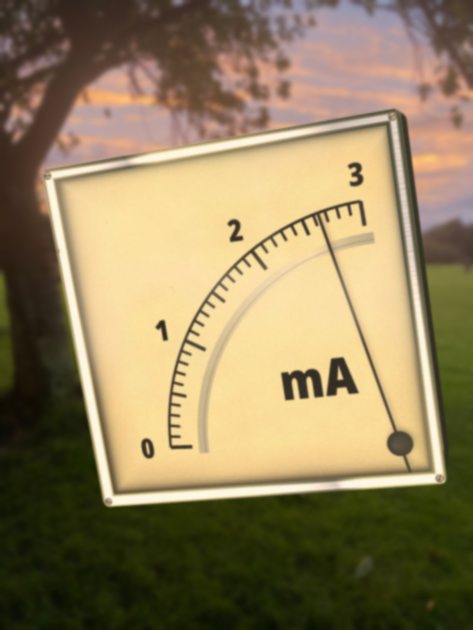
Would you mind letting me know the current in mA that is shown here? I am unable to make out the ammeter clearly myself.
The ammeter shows 2.65 mA
